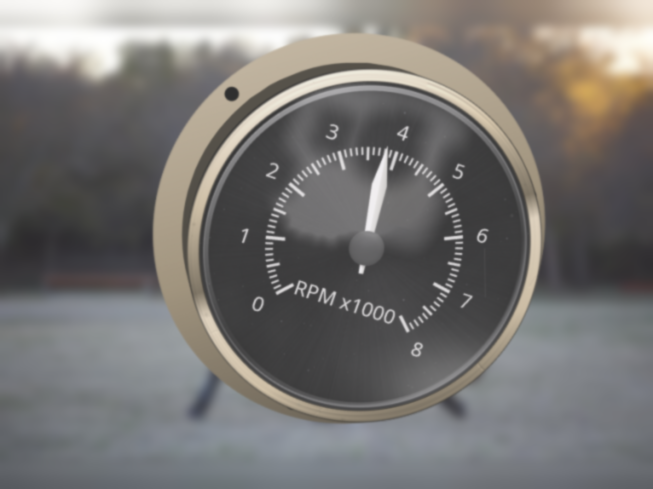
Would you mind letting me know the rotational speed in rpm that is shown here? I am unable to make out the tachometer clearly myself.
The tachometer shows 3800 rpm
